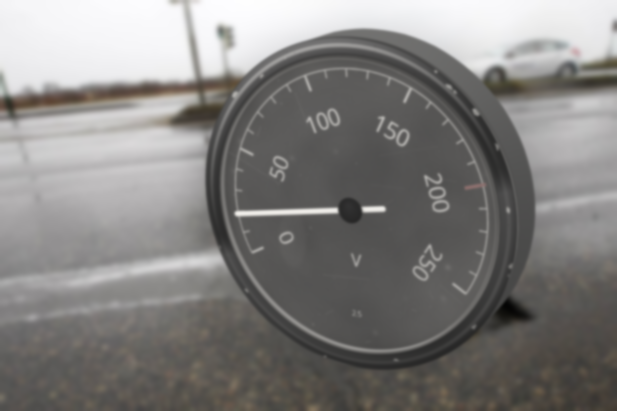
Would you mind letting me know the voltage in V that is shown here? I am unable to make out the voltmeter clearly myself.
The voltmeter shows 20 V
